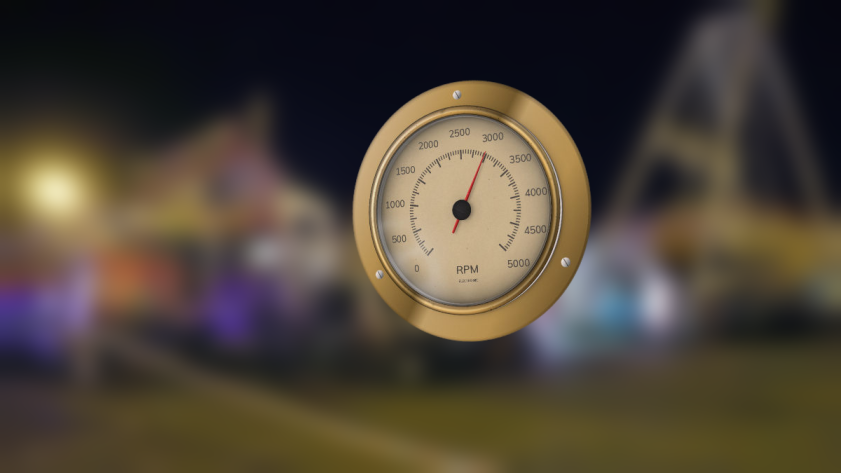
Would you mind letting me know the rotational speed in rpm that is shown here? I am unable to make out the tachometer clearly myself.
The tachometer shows 3000 rpm
